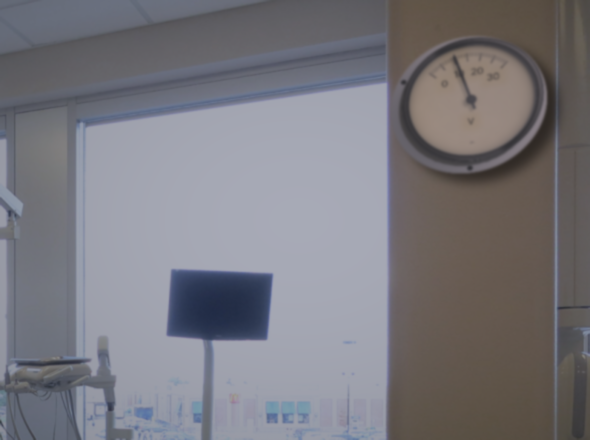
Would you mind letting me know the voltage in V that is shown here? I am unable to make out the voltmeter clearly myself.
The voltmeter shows 10 V
